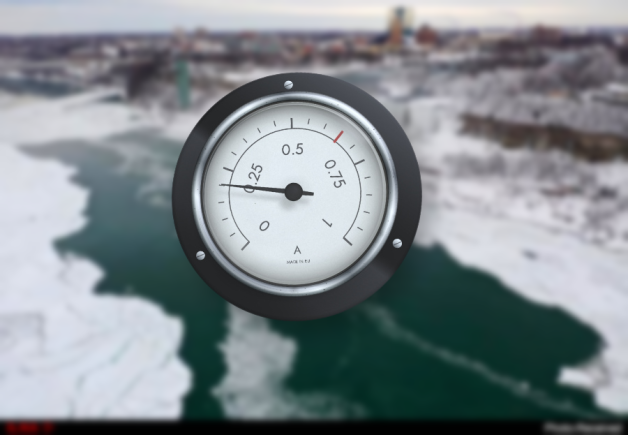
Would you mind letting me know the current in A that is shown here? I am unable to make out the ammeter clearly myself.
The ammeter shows 0.2 A
